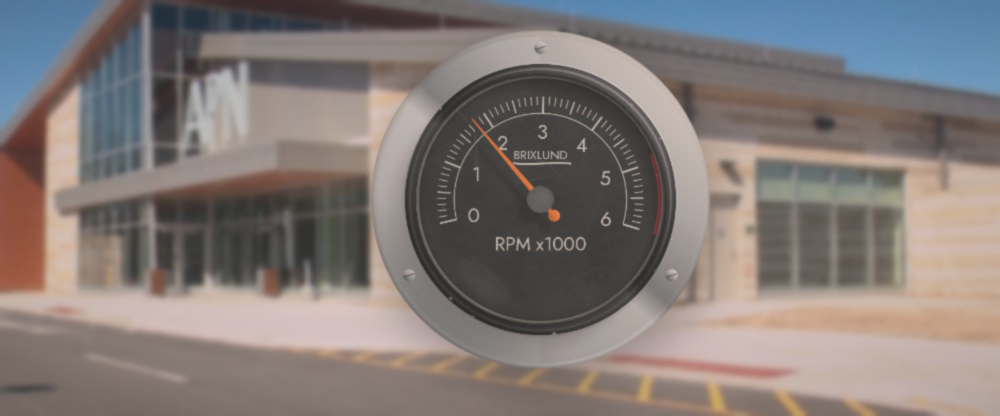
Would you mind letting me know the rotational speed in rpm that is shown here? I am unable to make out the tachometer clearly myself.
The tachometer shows 1800 rpm
